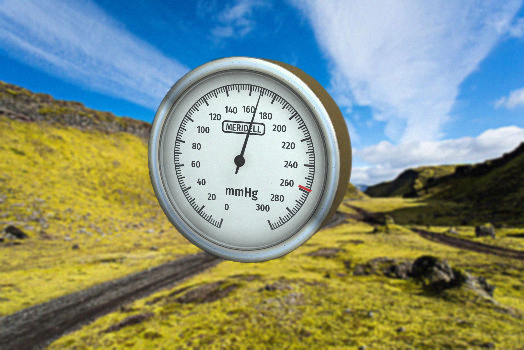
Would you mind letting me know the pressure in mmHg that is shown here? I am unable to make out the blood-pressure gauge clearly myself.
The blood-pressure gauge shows 170 mmHg
